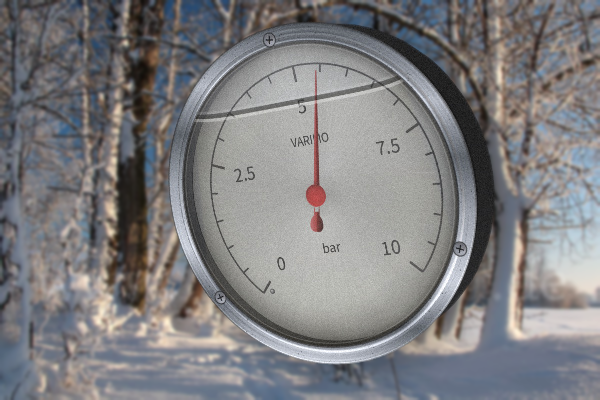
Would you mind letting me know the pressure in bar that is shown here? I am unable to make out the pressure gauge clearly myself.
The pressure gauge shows 5.5 bar
